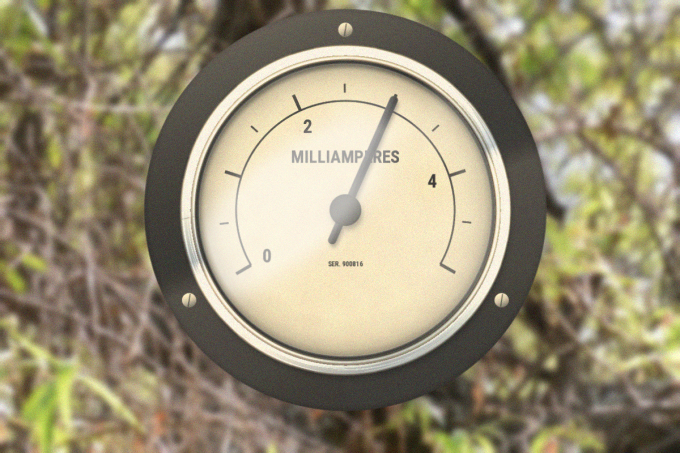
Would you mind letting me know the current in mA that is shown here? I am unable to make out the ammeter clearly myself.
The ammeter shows 3 mA
